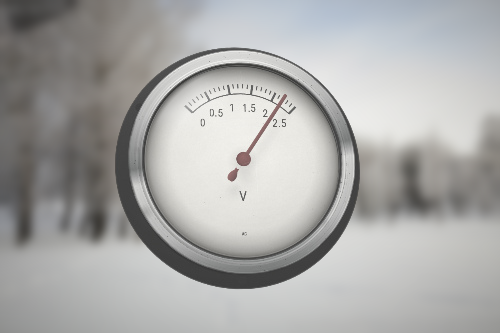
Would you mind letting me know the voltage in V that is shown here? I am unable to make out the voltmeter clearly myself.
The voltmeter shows 2.2 V
